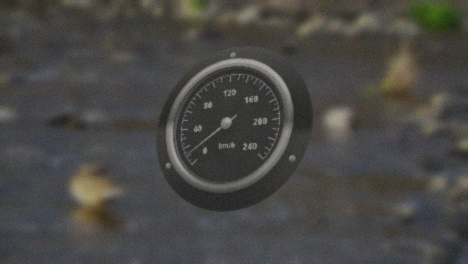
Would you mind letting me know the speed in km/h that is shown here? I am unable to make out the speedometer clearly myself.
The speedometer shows 10 km/h
